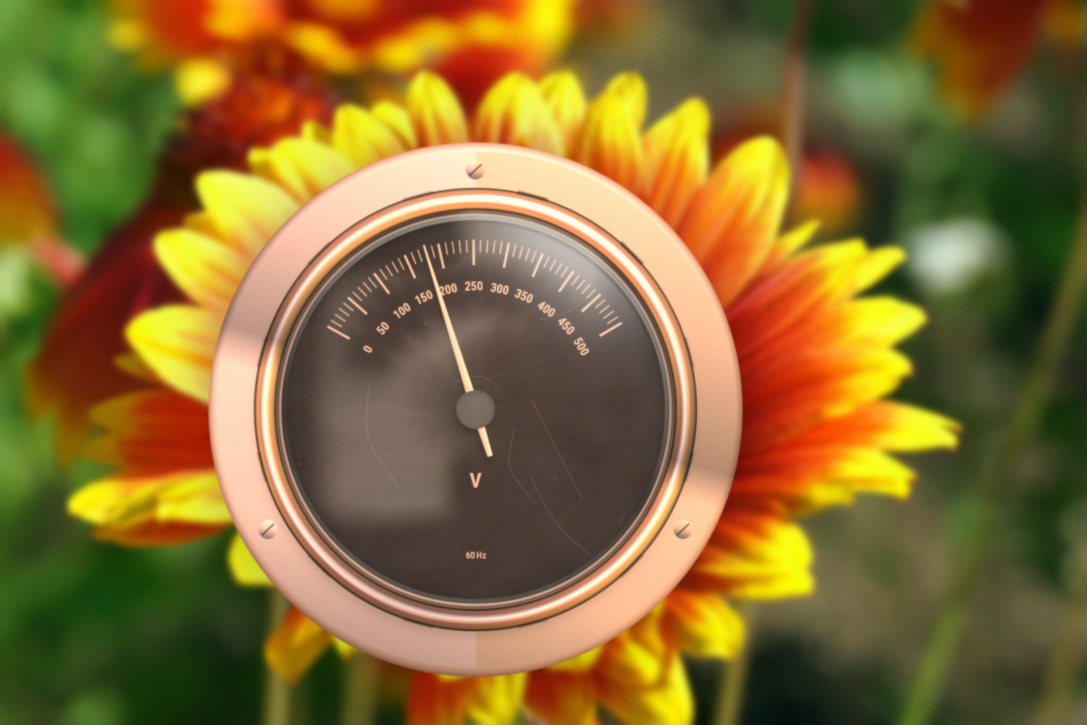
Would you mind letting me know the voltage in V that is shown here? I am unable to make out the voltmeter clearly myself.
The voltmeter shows 180 V
